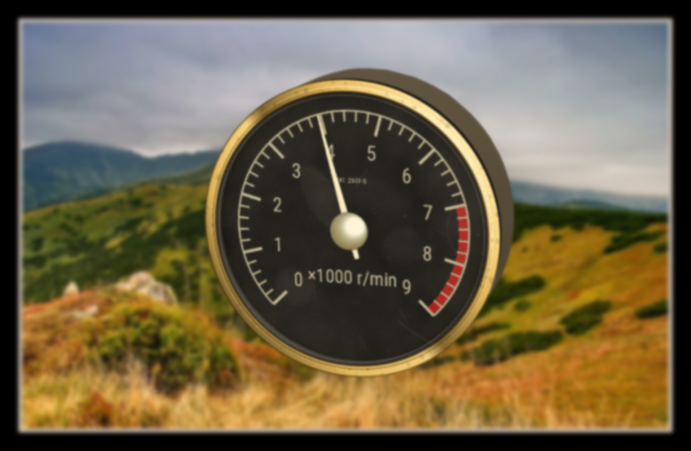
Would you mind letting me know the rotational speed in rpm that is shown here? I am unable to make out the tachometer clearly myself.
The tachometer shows 4000 rpm
